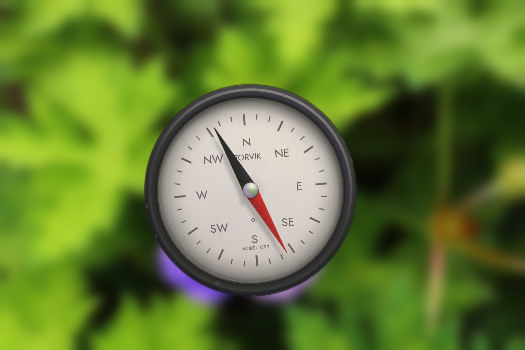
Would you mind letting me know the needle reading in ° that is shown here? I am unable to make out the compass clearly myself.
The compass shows 155 °
